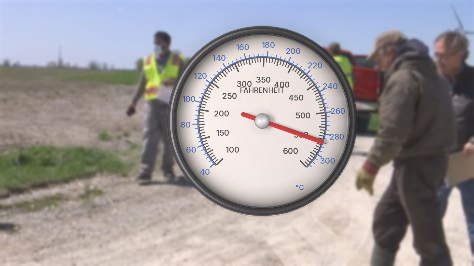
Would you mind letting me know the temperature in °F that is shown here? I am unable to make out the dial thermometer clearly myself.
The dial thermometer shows 550 °F
